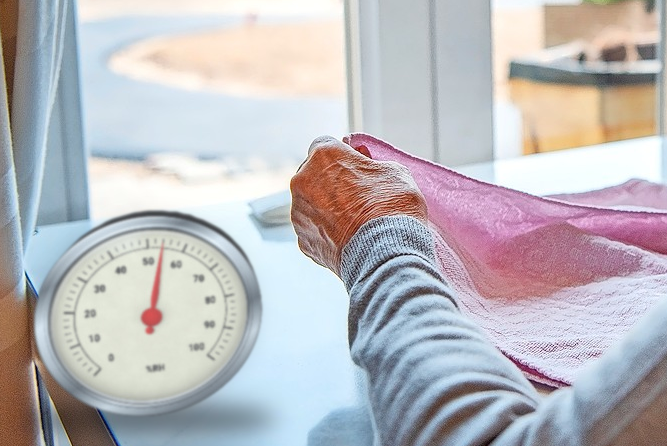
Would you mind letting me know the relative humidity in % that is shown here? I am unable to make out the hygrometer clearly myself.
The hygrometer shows 54 %
